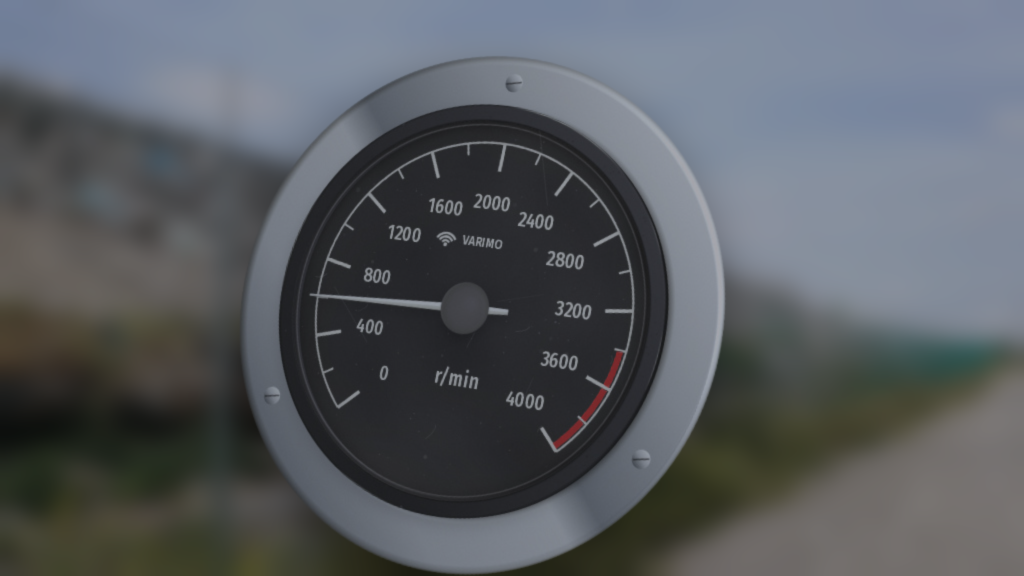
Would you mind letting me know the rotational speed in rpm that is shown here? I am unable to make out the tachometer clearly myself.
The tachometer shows 600 rpm
